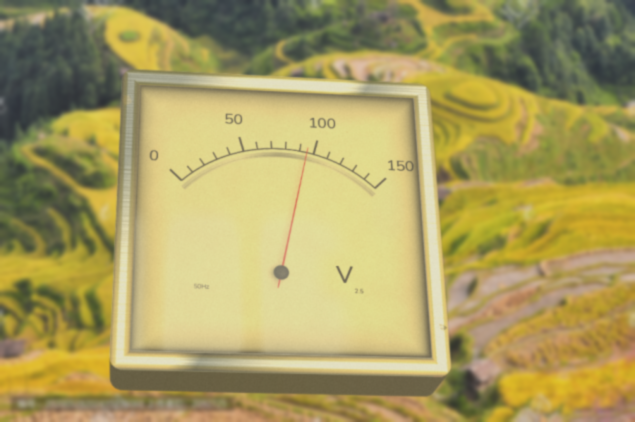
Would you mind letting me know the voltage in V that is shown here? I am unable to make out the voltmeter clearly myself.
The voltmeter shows 95 V
